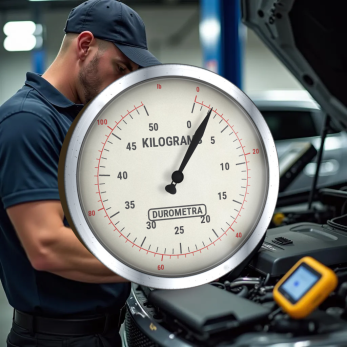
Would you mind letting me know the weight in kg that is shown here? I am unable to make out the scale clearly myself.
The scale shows 2 kg
